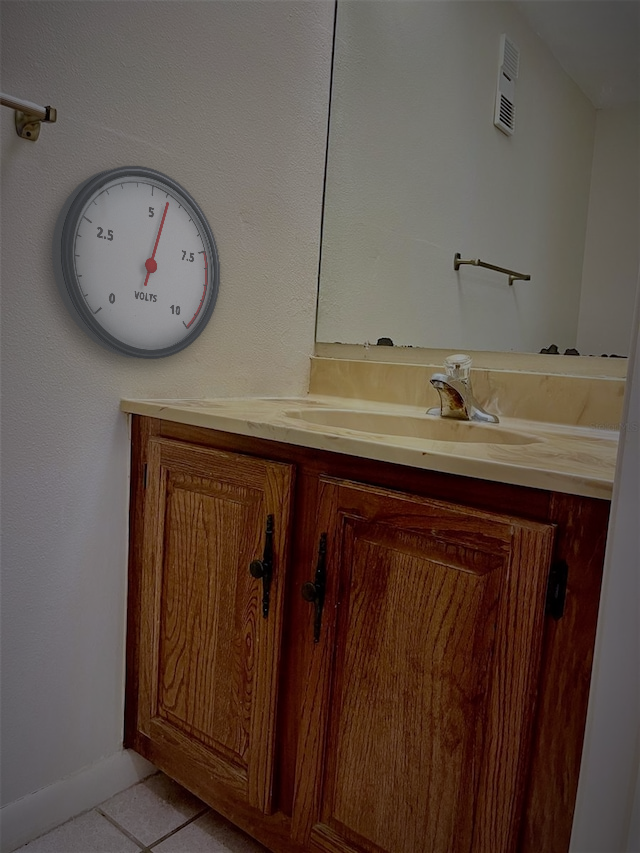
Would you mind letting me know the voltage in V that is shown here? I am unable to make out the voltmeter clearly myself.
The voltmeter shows 5.5 V
